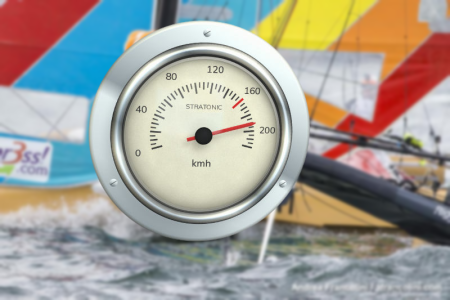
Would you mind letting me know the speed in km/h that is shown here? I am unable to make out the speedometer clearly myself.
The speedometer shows 190 km/h
